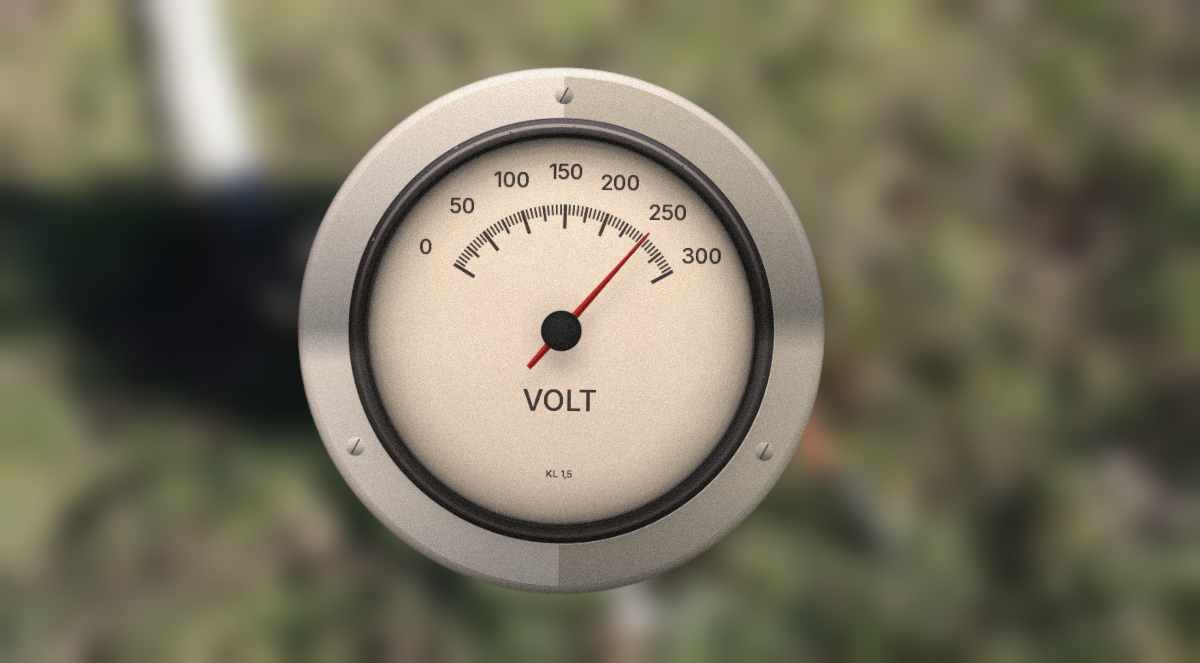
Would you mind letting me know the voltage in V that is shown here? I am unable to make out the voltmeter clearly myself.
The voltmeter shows 250 V
